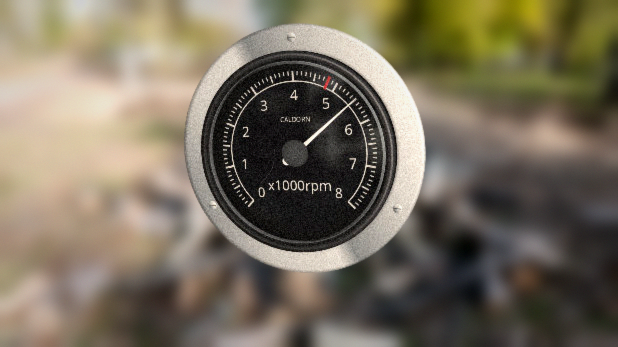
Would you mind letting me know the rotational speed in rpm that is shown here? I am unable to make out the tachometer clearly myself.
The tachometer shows 5500 rpm
